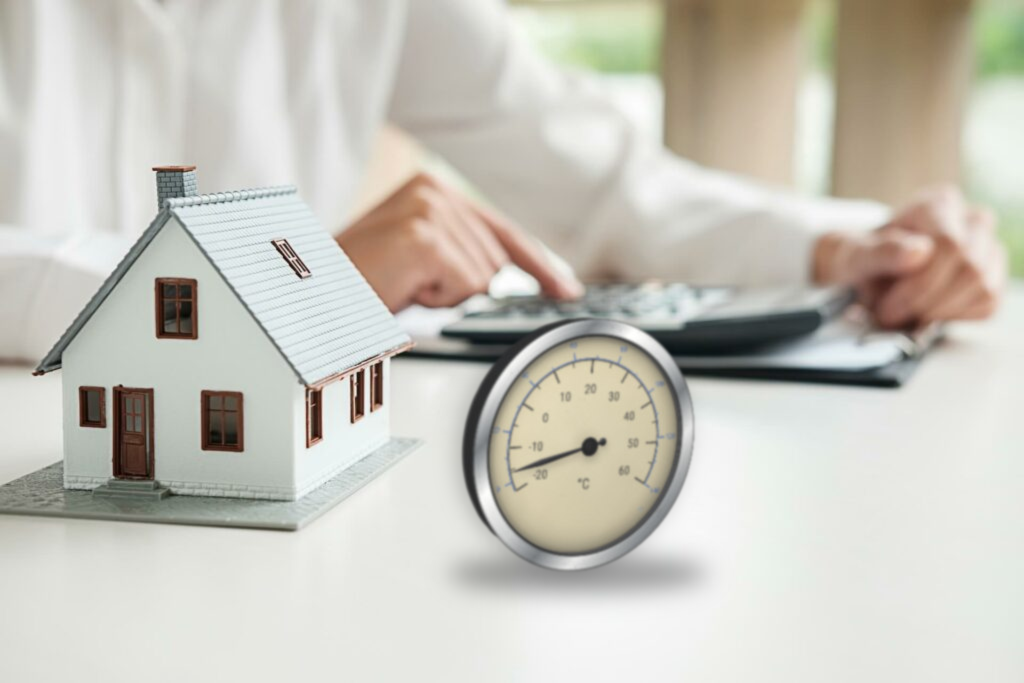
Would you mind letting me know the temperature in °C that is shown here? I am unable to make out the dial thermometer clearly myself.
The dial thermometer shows -15 °C
